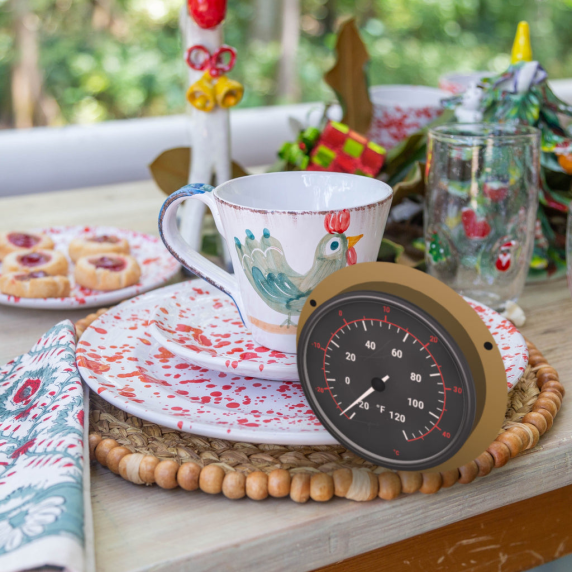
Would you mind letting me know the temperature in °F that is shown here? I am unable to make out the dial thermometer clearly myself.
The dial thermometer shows -16 °F
